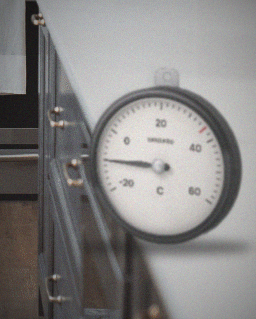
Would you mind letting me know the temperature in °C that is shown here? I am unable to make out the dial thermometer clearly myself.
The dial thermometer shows -10 °C
